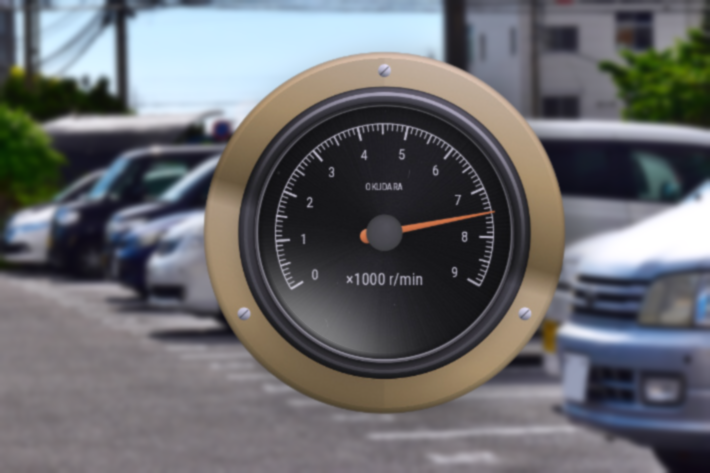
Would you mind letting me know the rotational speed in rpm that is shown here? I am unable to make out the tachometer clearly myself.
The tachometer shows 7500 rpm
